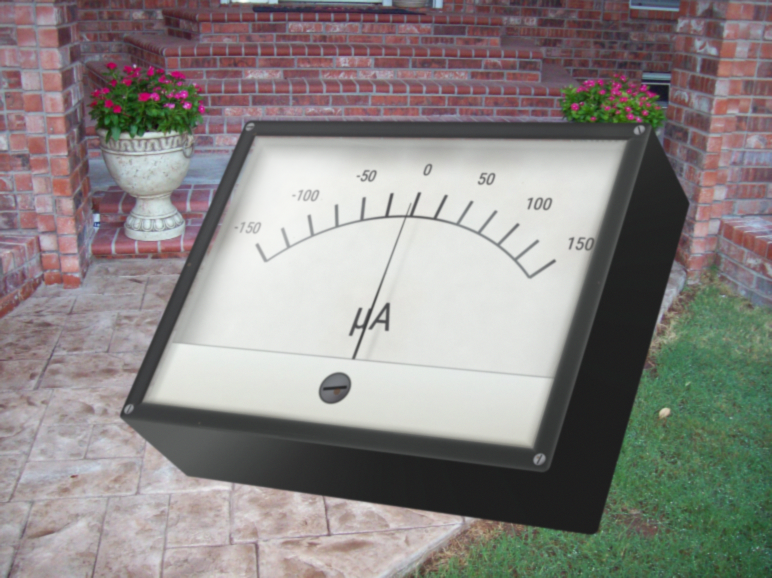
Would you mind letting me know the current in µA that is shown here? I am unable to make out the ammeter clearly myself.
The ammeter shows 0 µA
